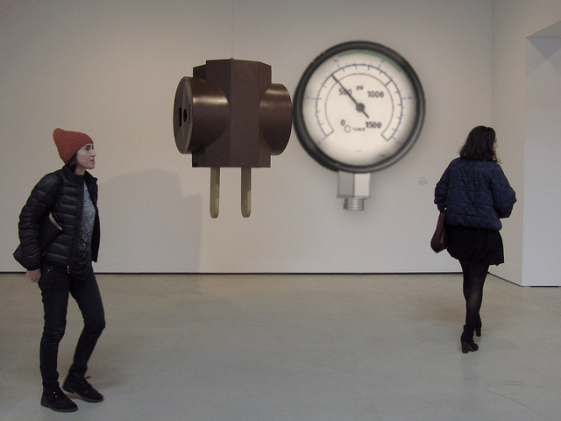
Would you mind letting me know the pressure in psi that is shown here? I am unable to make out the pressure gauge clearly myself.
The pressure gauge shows 500 psi
